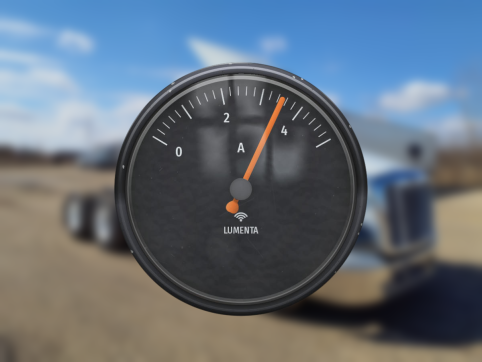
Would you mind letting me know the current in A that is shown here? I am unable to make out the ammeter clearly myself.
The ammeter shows 3.5 A
